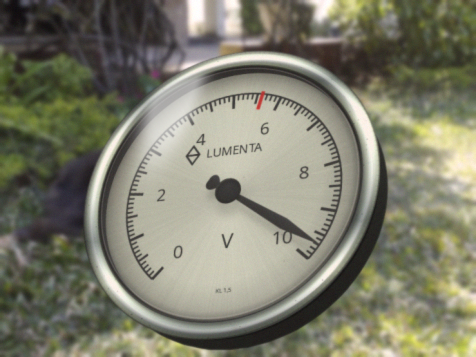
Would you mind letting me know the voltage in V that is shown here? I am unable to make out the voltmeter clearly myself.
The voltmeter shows 9.7 V
